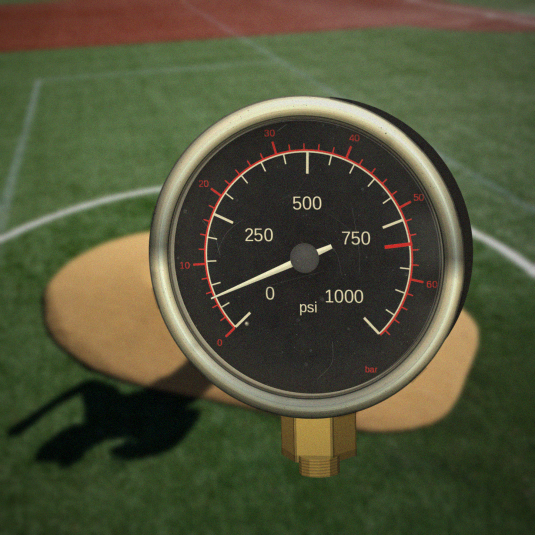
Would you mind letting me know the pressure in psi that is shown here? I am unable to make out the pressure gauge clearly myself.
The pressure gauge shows 75 psi
